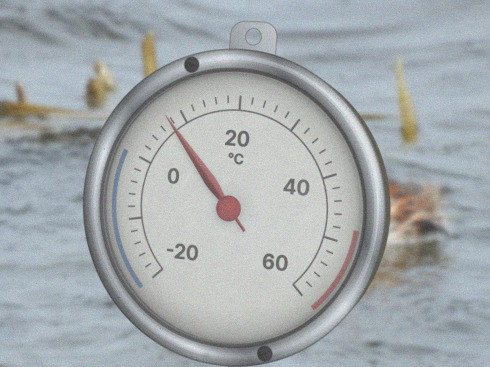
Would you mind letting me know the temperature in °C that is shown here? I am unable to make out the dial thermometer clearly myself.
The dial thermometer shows 8 °C
